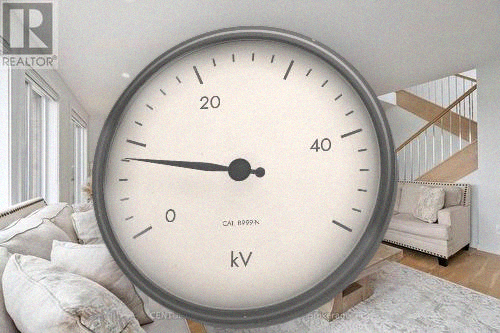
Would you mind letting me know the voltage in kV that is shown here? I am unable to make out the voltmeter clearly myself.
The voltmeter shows 8 kV
